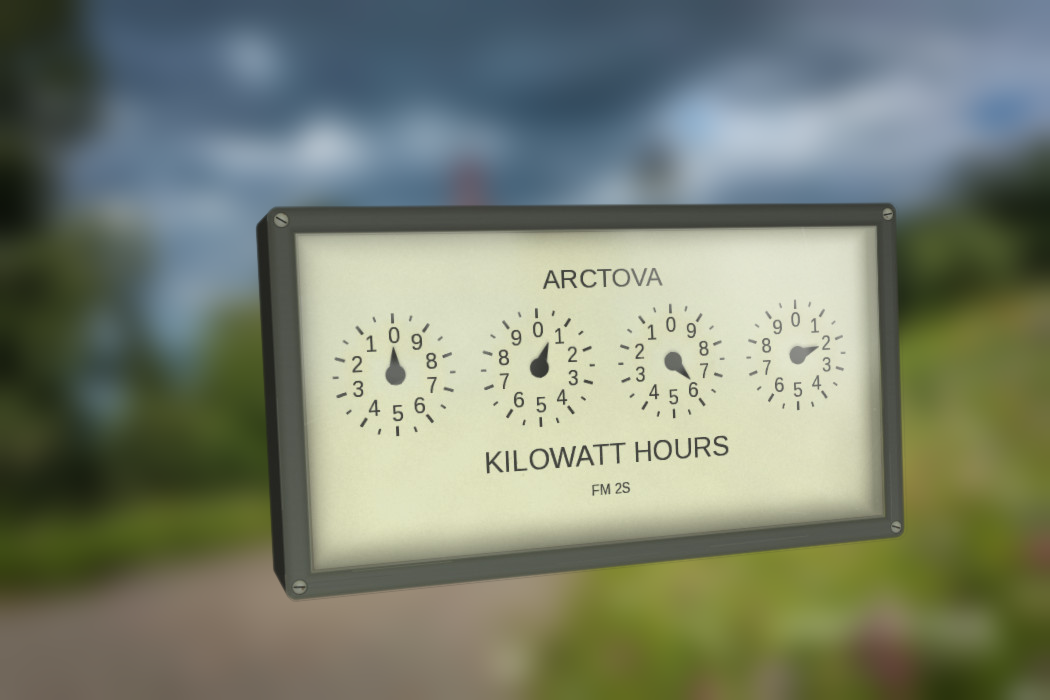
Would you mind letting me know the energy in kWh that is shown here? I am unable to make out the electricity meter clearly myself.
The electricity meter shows 62 kWh
